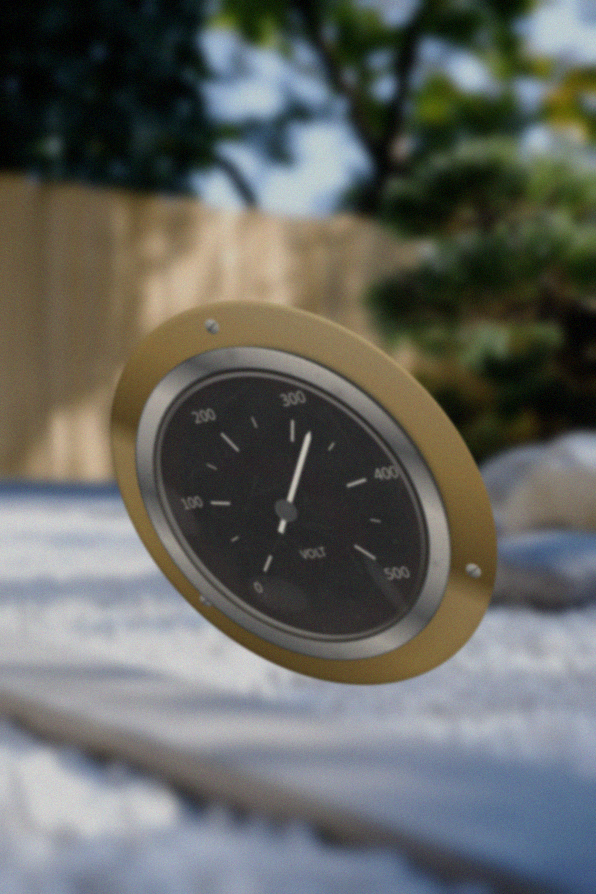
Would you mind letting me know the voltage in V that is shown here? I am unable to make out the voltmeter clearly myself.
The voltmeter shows 325 V
